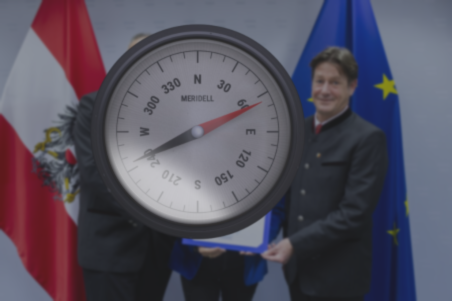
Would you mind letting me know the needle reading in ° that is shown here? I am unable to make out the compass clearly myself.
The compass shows 65 °
